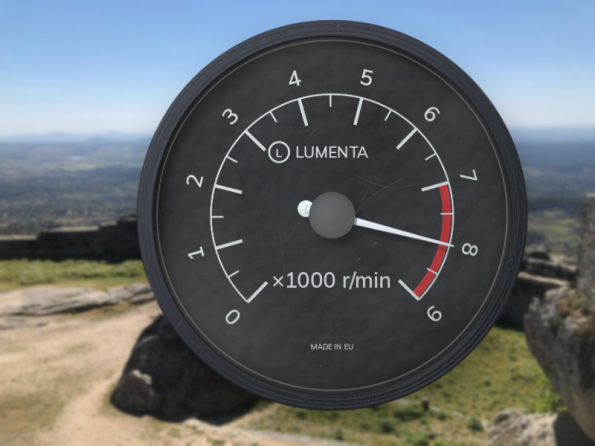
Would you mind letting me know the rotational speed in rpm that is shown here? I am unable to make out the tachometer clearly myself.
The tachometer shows 8000 rpm
